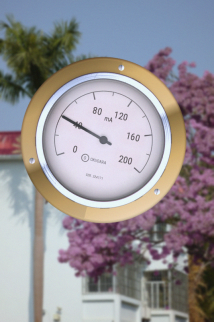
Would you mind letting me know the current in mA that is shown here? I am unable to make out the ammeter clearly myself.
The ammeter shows 40 mA
